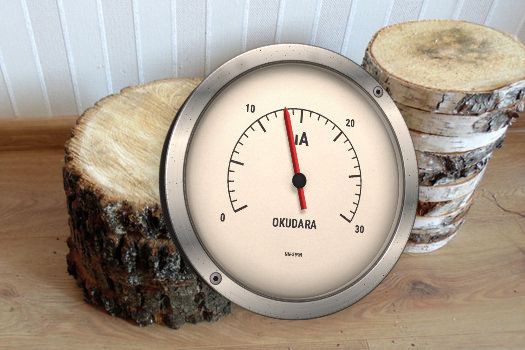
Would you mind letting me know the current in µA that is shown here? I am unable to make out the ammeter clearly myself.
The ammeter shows 13 µA
